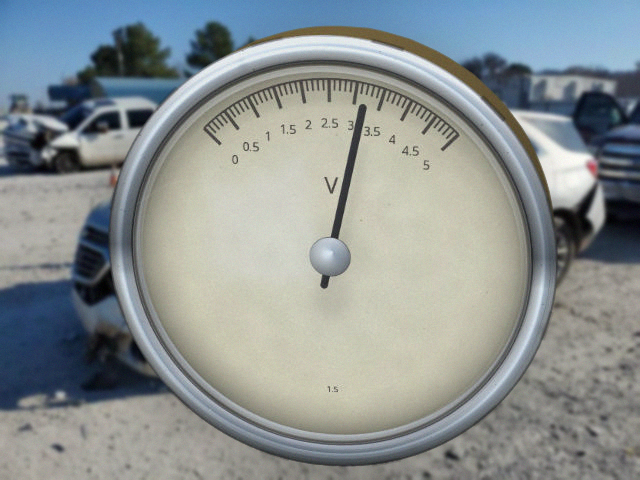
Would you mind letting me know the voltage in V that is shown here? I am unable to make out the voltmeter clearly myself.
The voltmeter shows 3.2 V
